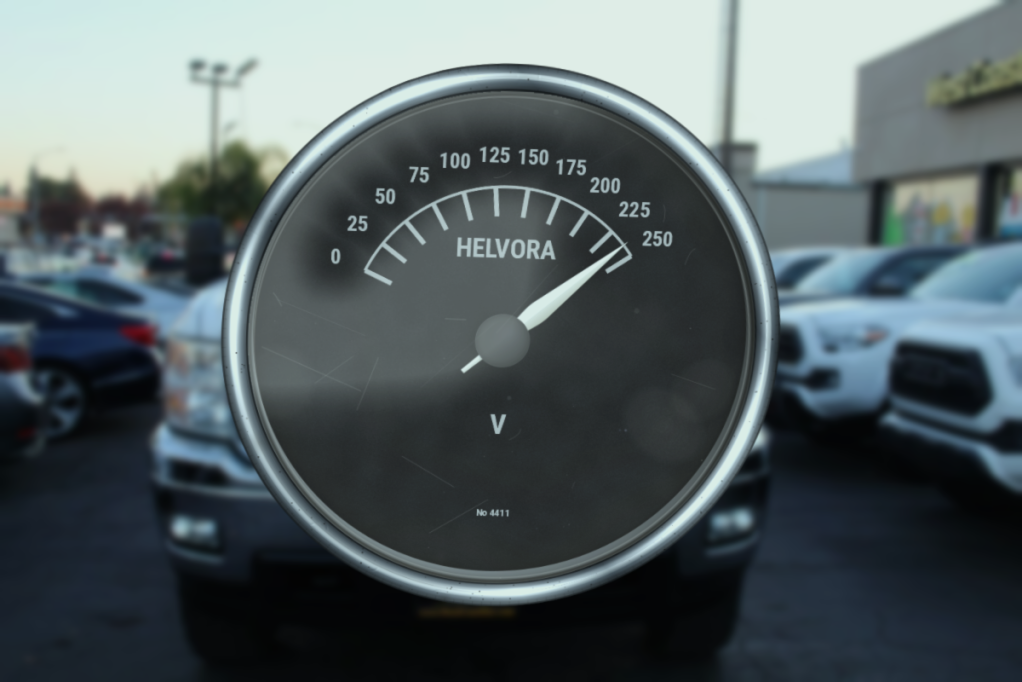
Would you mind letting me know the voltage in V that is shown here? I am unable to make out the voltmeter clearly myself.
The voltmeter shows 237.5 V
